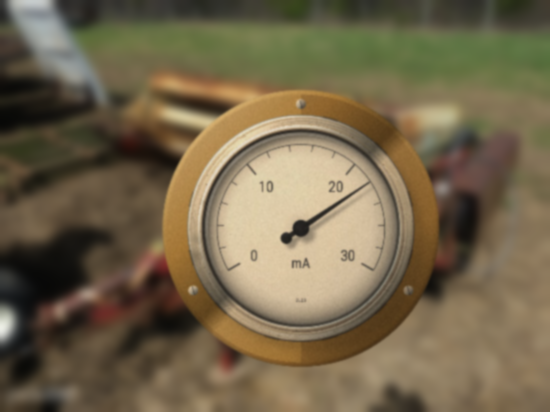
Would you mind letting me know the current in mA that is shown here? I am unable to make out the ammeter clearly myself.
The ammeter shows 22 mA
